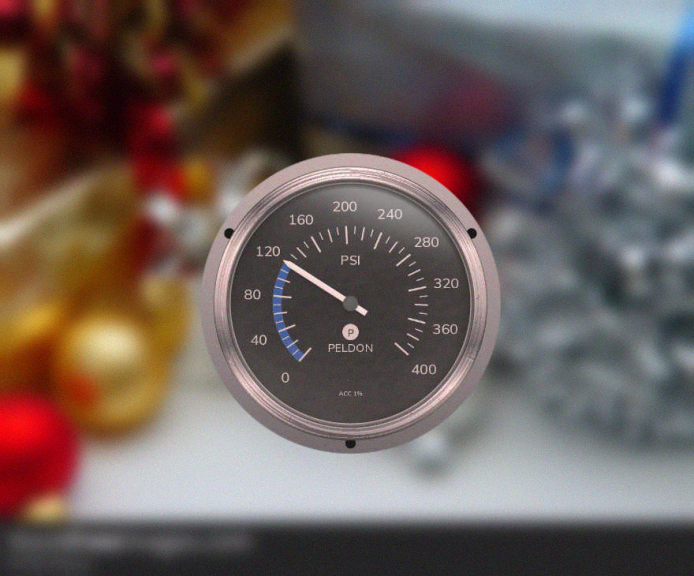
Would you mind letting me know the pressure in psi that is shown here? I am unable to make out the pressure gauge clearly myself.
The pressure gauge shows 120 psi
